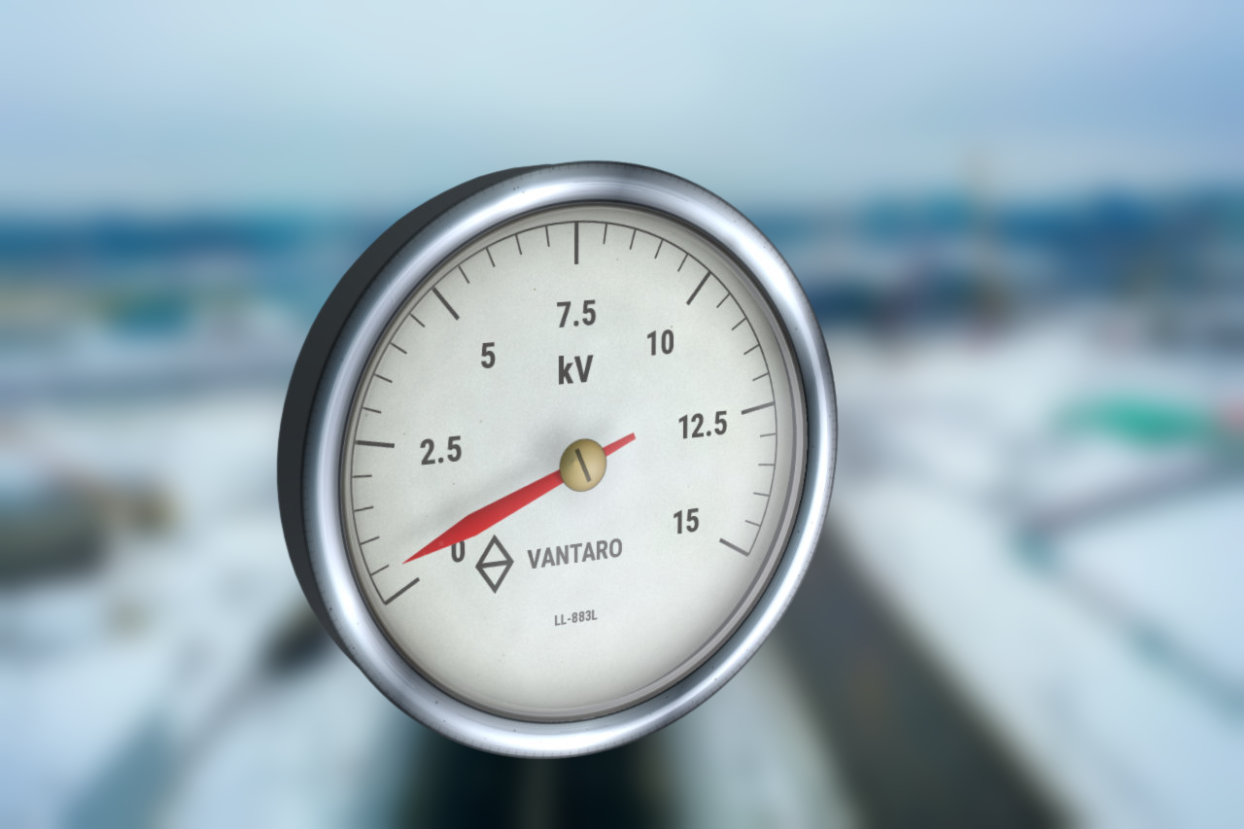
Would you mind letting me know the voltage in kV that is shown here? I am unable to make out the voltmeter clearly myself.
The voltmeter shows 0.5 kV
